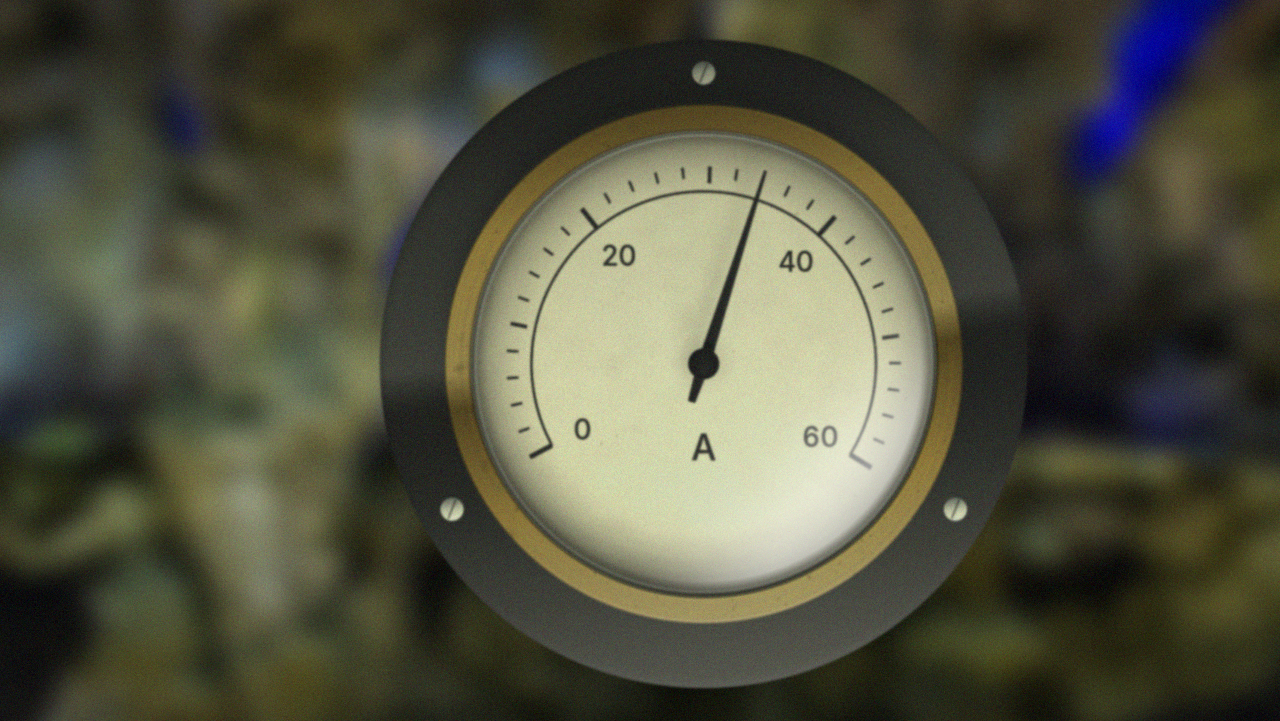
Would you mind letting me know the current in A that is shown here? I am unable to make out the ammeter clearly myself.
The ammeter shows 34 A
